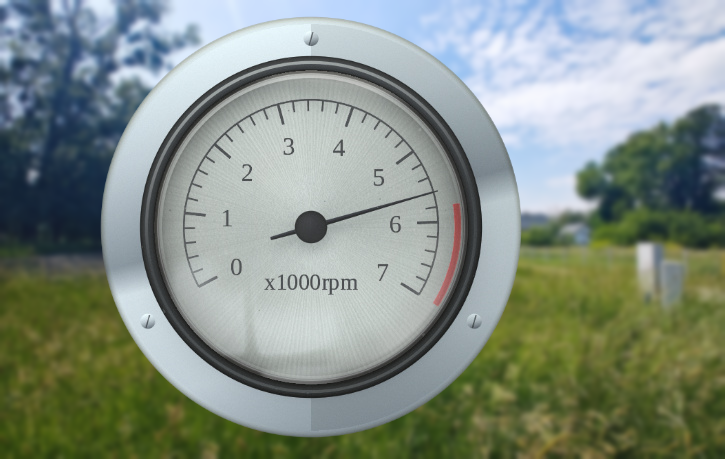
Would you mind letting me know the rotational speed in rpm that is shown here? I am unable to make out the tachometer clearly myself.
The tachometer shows 5600 rpm
